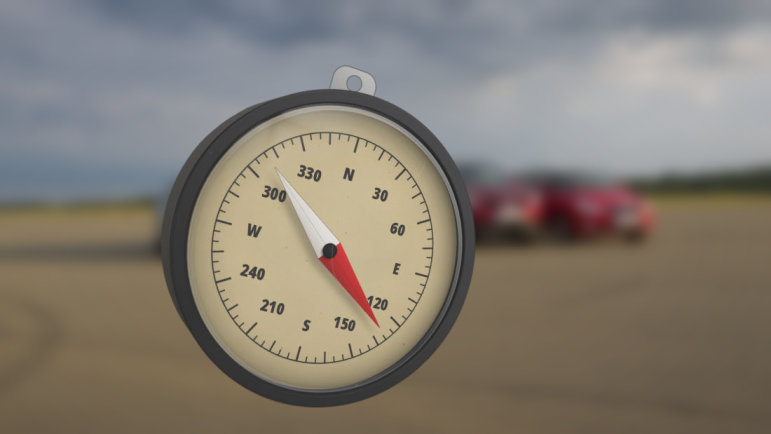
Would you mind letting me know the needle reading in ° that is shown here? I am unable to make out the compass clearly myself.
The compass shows 130 °
